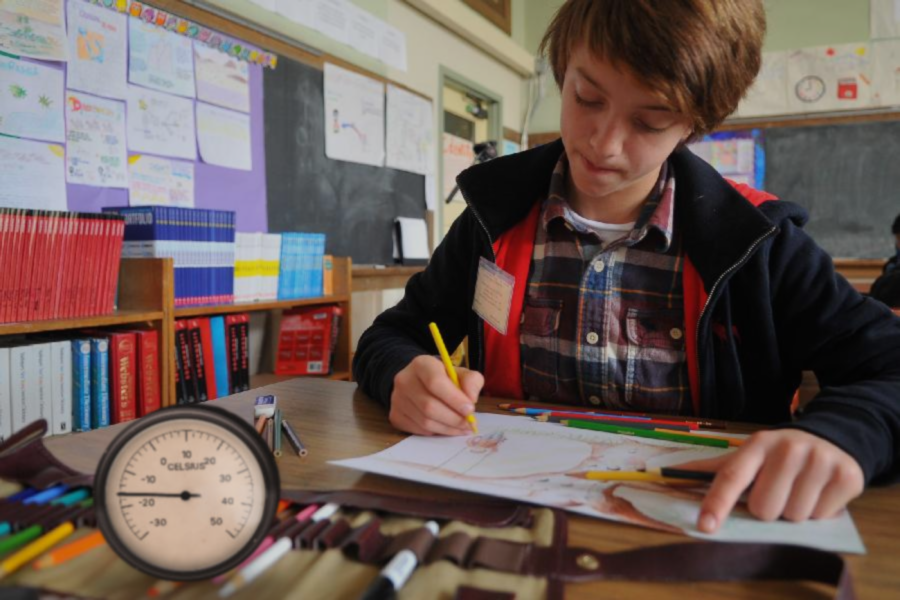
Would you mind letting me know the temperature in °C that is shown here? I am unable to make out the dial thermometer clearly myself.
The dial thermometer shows -16 °C
